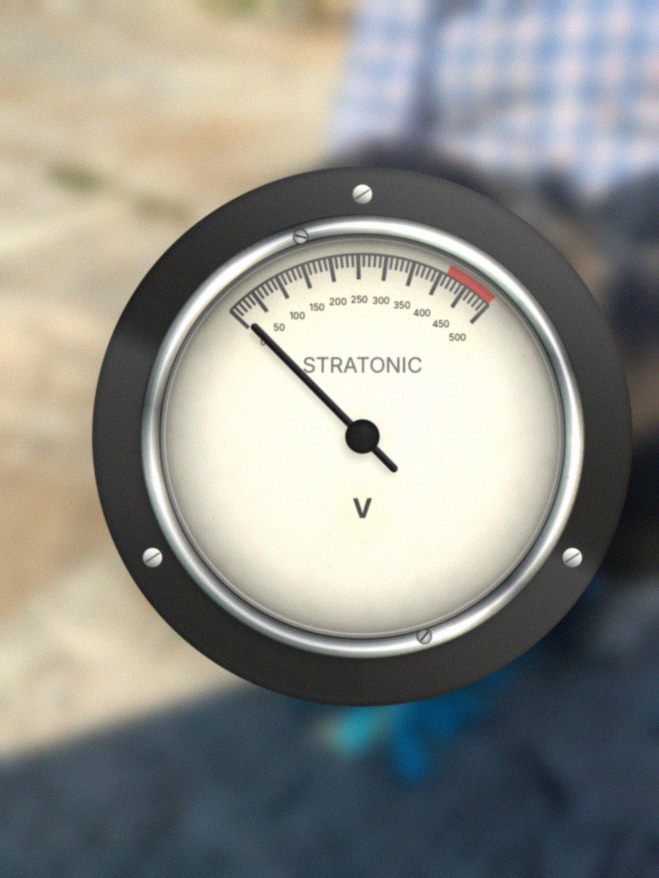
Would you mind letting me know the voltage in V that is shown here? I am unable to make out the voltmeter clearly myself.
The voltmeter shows 10 V
